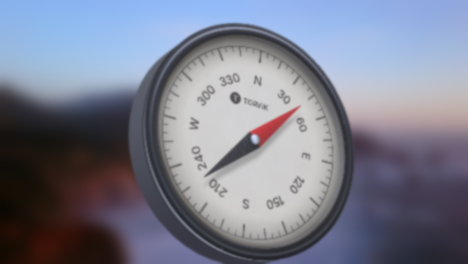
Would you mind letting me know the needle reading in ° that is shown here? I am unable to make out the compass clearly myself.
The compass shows 45 °
